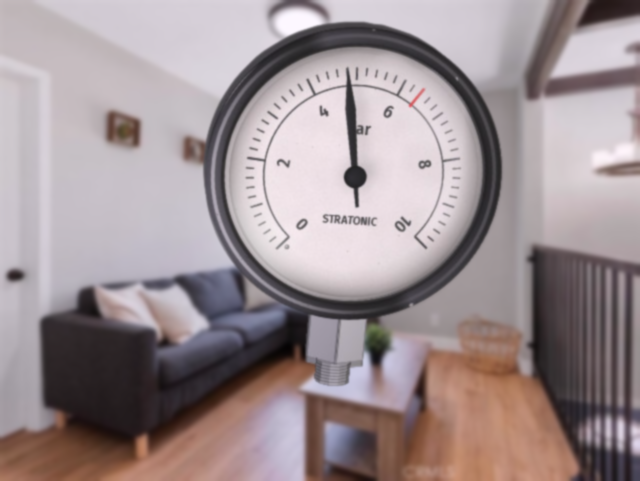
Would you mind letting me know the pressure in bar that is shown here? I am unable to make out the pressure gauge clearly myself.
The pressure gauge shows 4.8 bar
